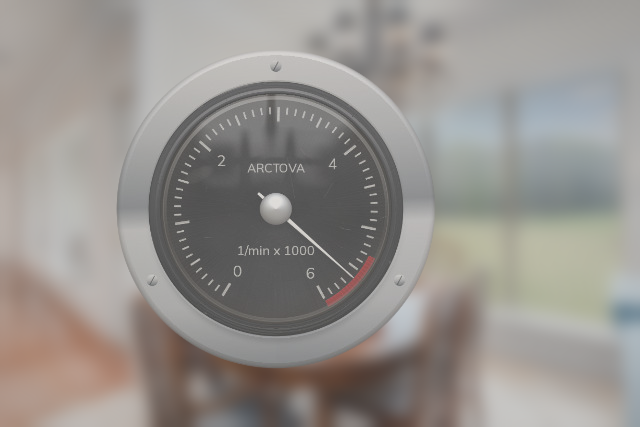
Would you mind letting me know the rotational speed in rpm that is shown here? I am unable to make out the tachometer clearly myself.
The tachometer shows 5600 rpm
